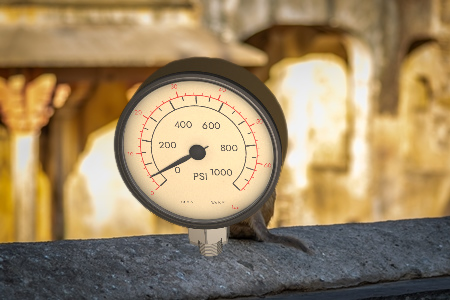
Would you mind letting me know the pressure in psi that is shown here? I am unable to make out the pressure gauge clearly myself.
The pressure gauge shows 50 psi
